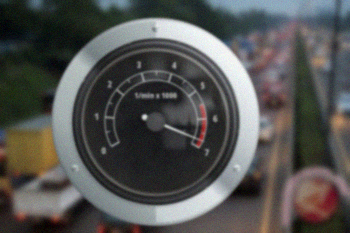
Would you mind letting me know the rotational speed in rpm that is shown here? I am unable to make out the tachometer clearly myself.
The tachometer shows 6750 rpm
